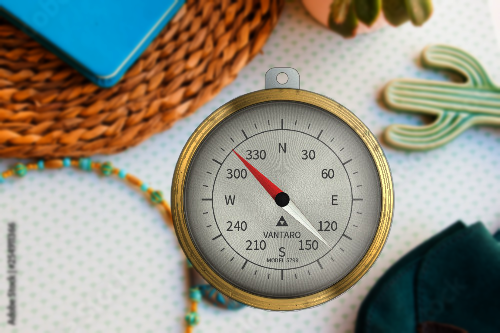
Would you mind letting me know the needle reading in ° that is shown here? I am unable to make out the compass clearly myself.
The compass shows 315 °
